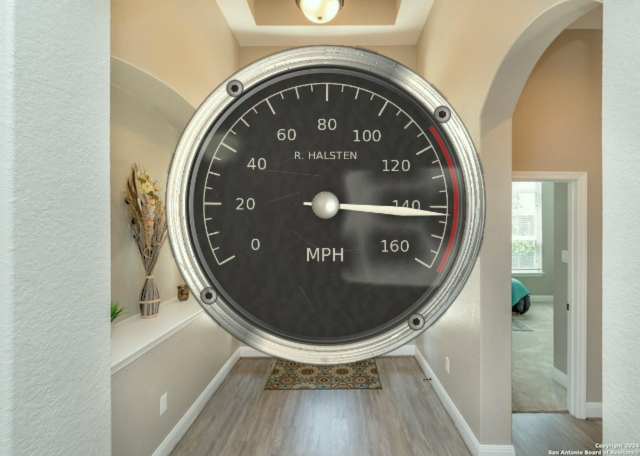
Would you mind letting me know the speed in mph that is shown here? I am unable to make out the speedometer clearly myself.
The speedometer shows 142.5 mph
